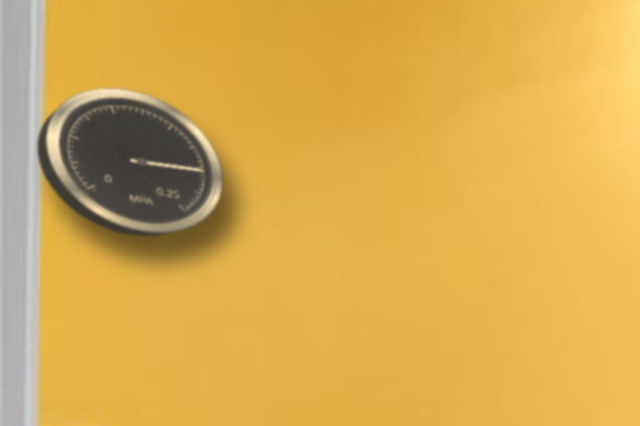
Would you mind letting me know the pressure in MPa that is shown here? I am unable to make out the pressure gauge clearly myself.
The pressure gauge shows 0.2 MPa
